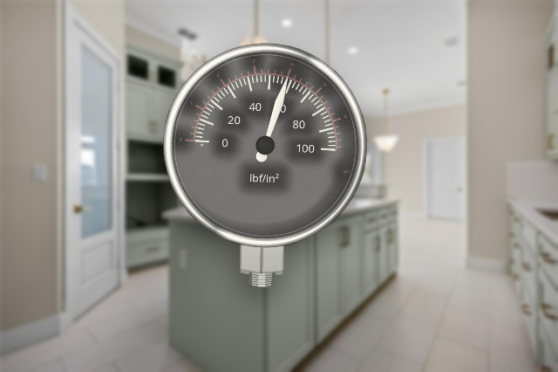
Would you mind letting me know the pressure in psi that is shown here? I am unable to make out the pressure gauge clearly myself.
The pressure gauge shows 58 psi
